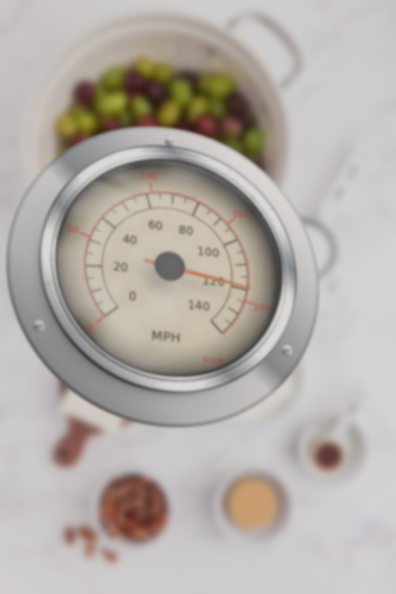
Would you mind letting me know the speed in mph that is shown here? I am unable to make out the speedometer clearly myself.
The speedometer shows 120 mph
